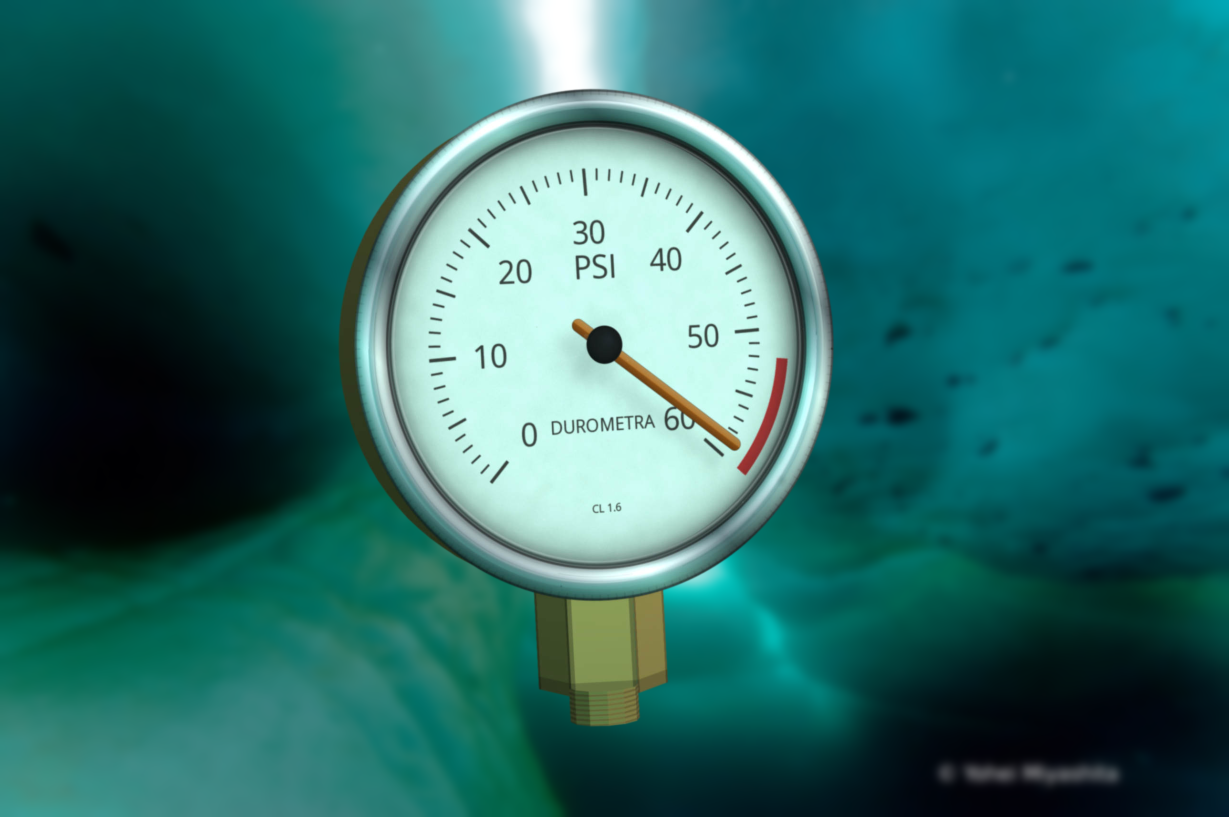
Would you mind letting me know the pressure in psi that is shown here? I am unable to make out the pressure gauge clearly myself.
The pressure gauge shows 59 psi
